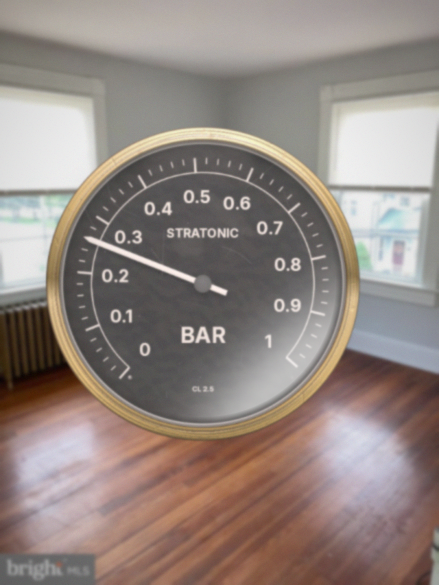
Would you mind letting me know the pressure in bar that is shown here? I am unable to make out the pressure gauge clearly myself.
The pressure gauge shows 0.26 bar
